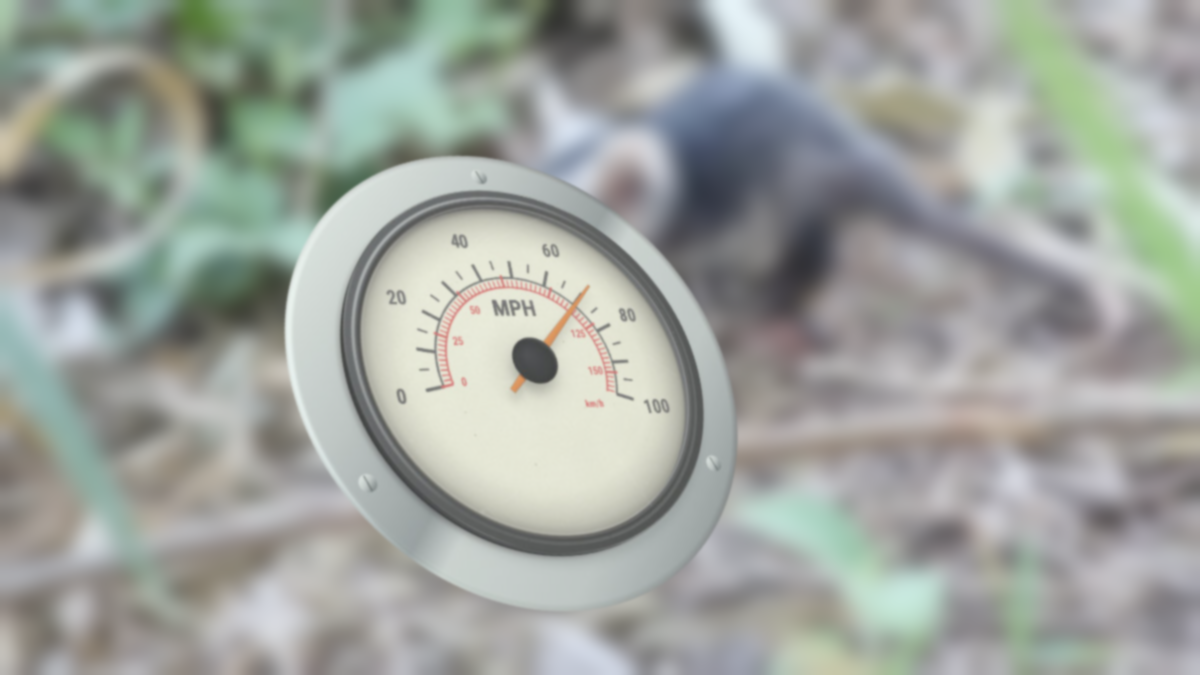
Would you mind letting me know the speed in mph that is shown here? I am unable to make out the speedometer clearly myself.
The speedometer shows 70 mph
